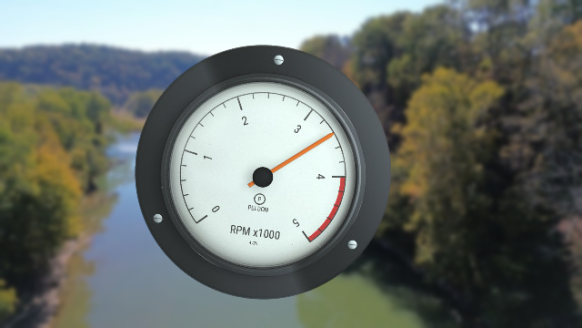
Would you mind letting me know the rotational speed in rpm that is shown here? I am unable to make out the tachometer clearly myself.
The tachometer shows 3400 rpm
